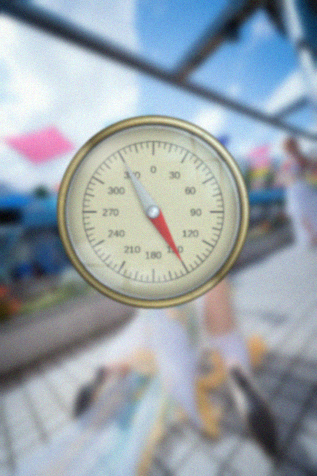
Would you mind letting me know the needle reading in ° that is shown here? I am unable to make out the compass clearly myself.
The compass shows 150 °
